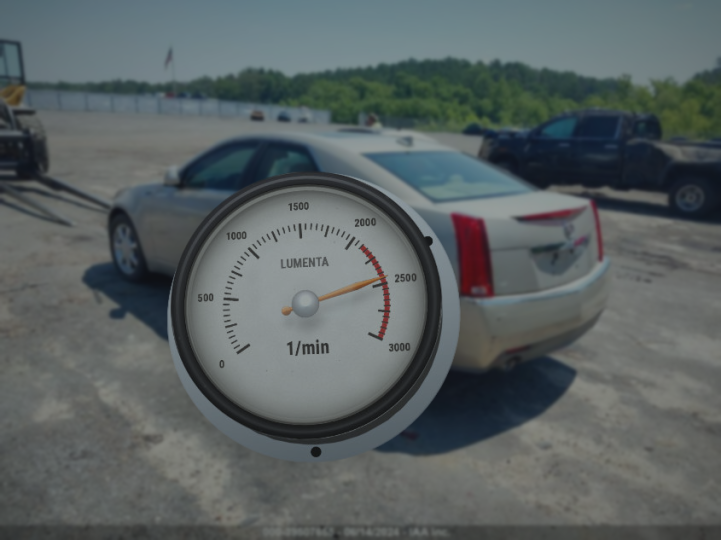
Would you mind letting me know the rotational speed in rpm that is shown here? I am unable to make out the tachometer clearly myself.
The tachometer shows 2450 rpm
